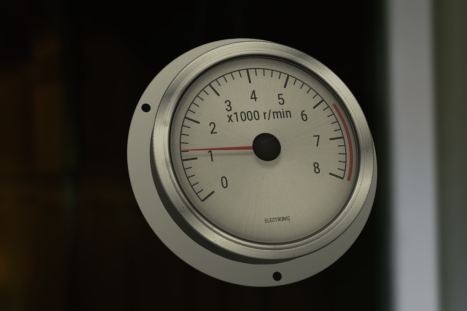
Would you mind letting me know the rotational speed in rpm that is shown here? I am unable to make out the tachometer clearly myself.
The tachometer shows 1200 rpm
